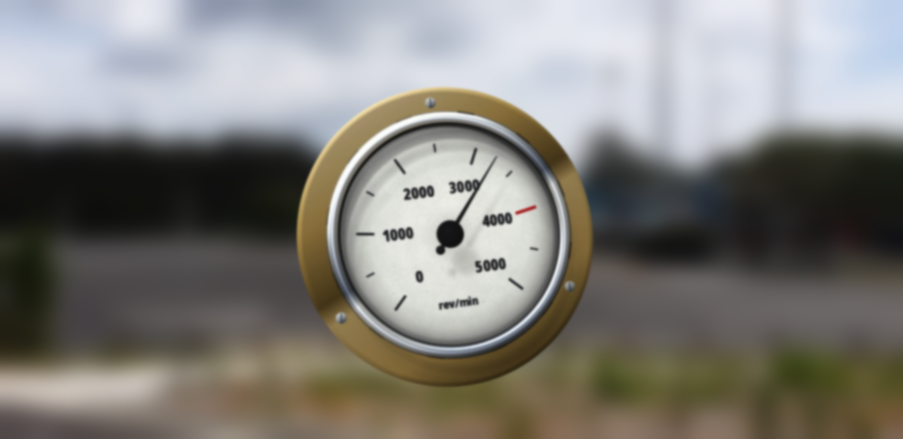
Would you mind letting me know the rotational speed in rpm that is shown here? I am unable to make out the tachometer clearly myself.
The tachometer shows 3250 rpm
